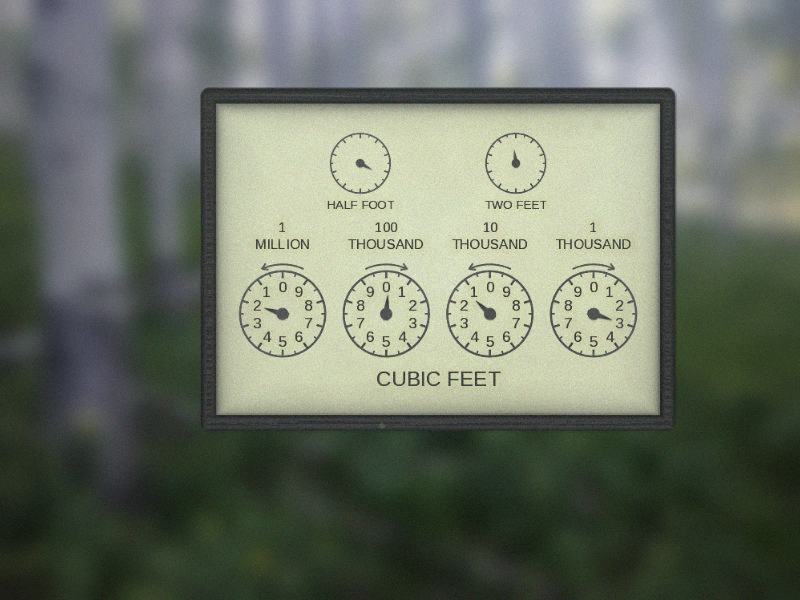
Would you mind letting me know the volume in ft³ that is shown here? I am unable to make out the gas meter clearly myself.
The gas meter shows 201300 ft³
